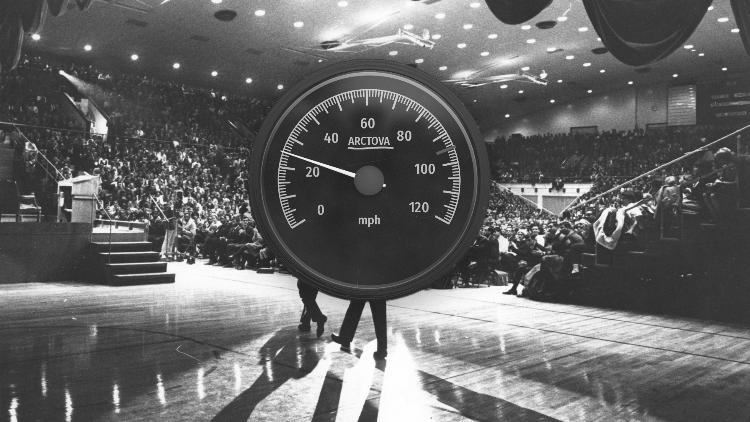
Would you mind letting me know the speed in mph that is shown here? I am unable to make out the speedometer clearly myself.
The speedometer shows 25 mph
